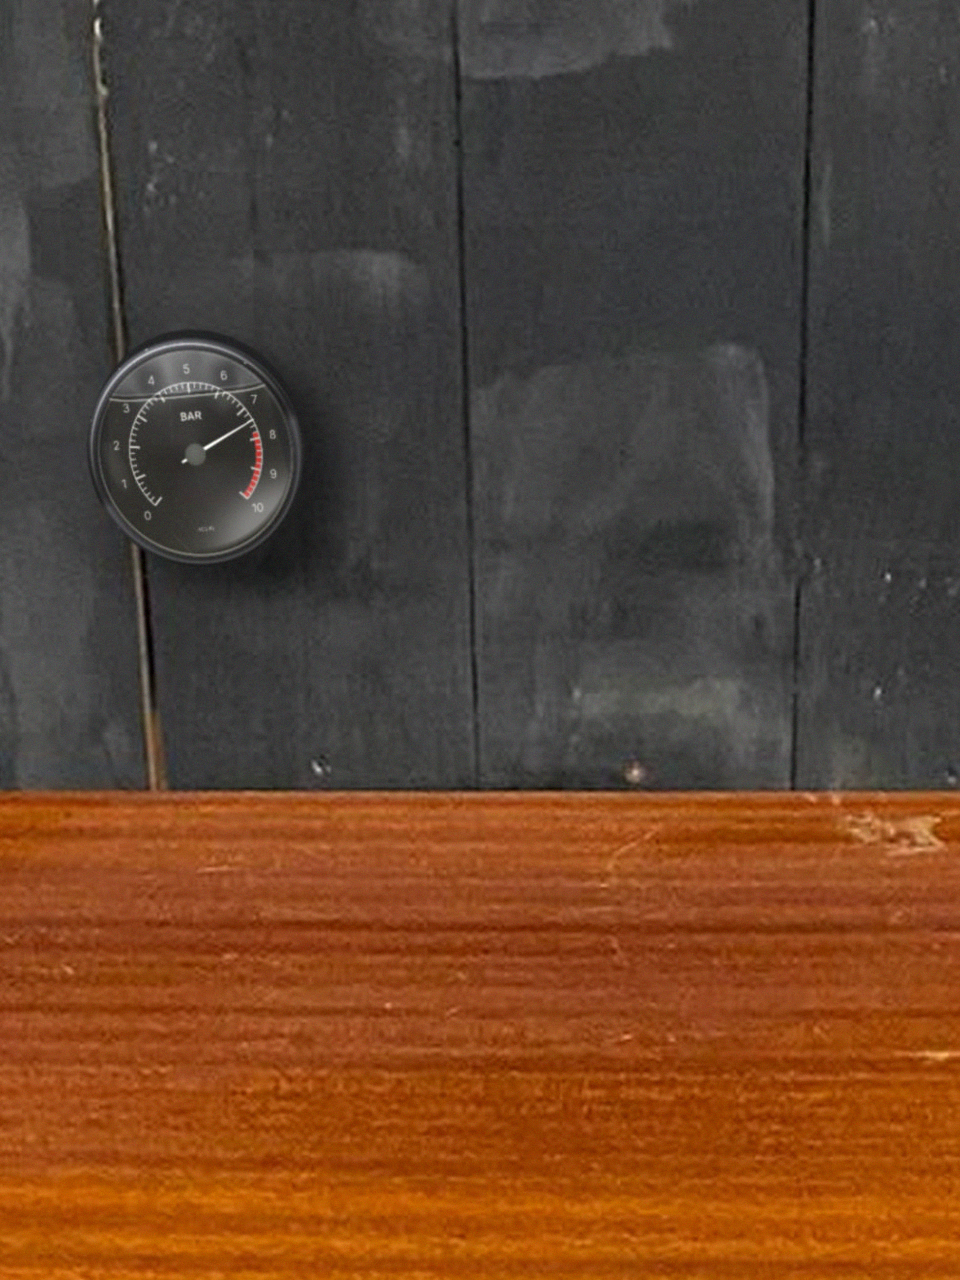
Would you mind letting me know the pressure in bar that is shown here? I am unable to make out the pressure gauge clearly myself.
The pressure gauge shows 7.4 bar
